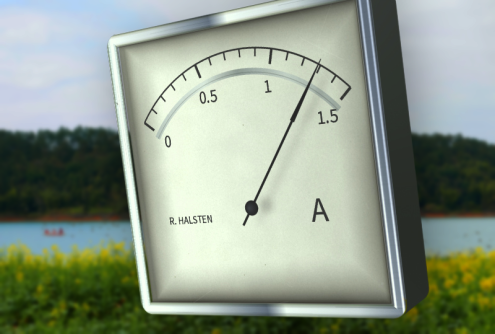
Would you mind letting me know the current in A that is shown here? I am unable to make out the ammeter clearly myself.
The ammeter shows 1.3 A
